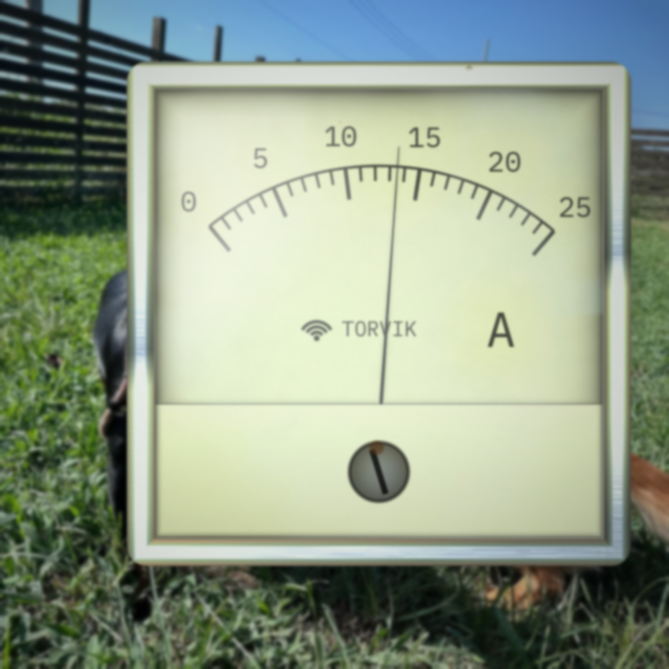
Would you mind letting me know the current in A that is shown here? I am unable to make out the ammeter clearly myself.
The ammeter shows 13.5 A
